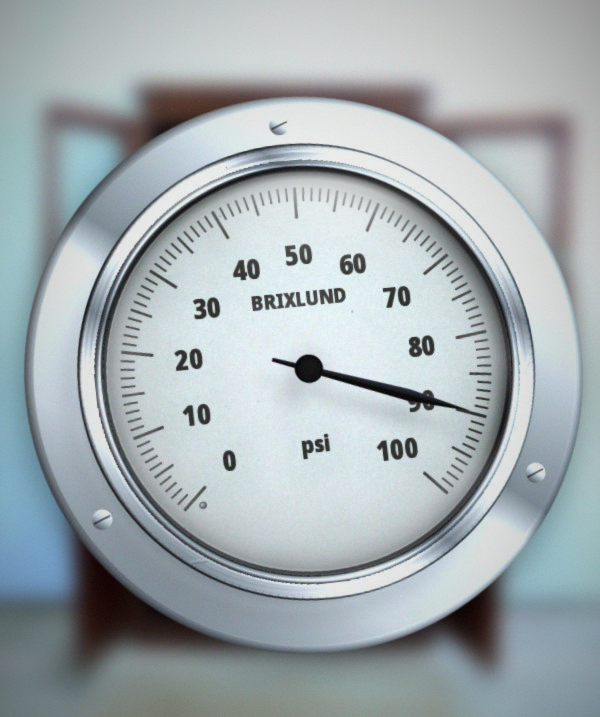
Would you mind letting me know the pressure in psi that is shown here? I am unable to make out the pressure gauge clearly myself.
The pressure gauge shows 90 psi
